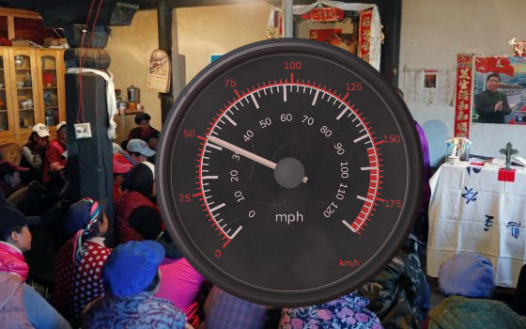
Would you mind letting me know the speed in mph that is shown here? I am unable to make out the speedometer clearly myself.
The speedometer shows 32 mph
